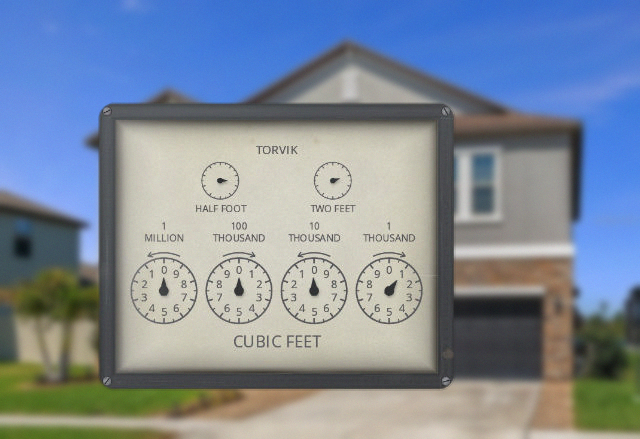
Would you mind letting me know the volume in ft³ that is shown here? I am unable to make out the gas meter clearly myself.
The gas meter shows 100 ft³
